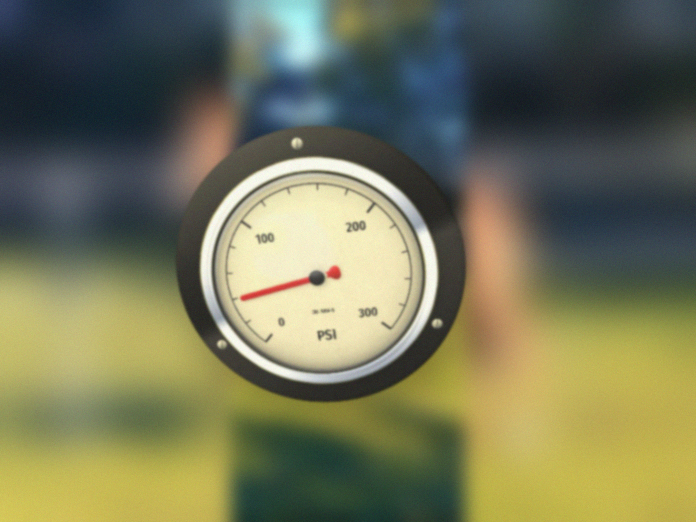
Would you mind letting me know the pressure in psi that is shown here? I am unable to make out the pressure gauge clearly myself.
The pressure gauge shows 40 psi
